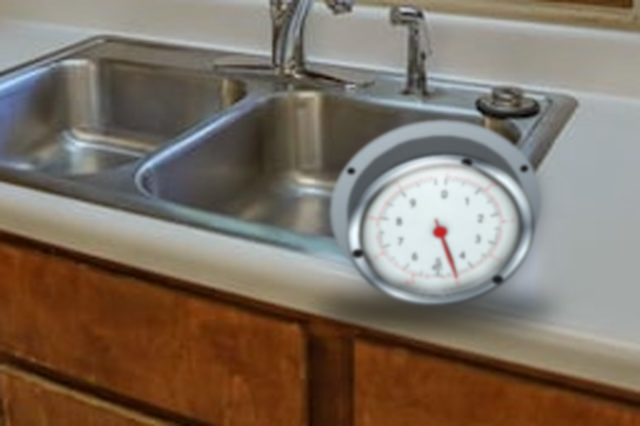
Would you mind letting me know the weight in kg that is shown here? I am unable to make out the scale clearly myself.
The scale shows 4.5 kg
